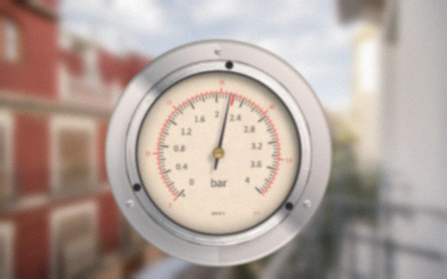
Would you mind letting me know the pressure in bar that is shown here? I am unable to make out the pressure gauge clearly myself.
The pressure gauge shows 2.2 bar
